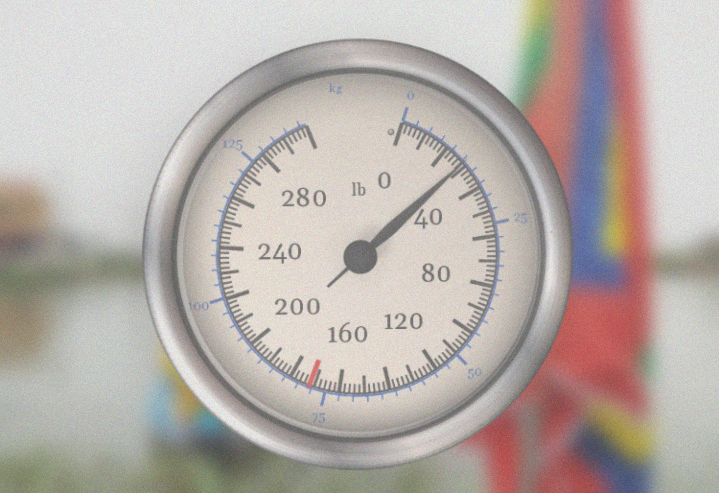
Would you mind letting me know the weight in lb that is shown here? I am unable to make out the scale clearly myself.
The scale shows 28 lb
